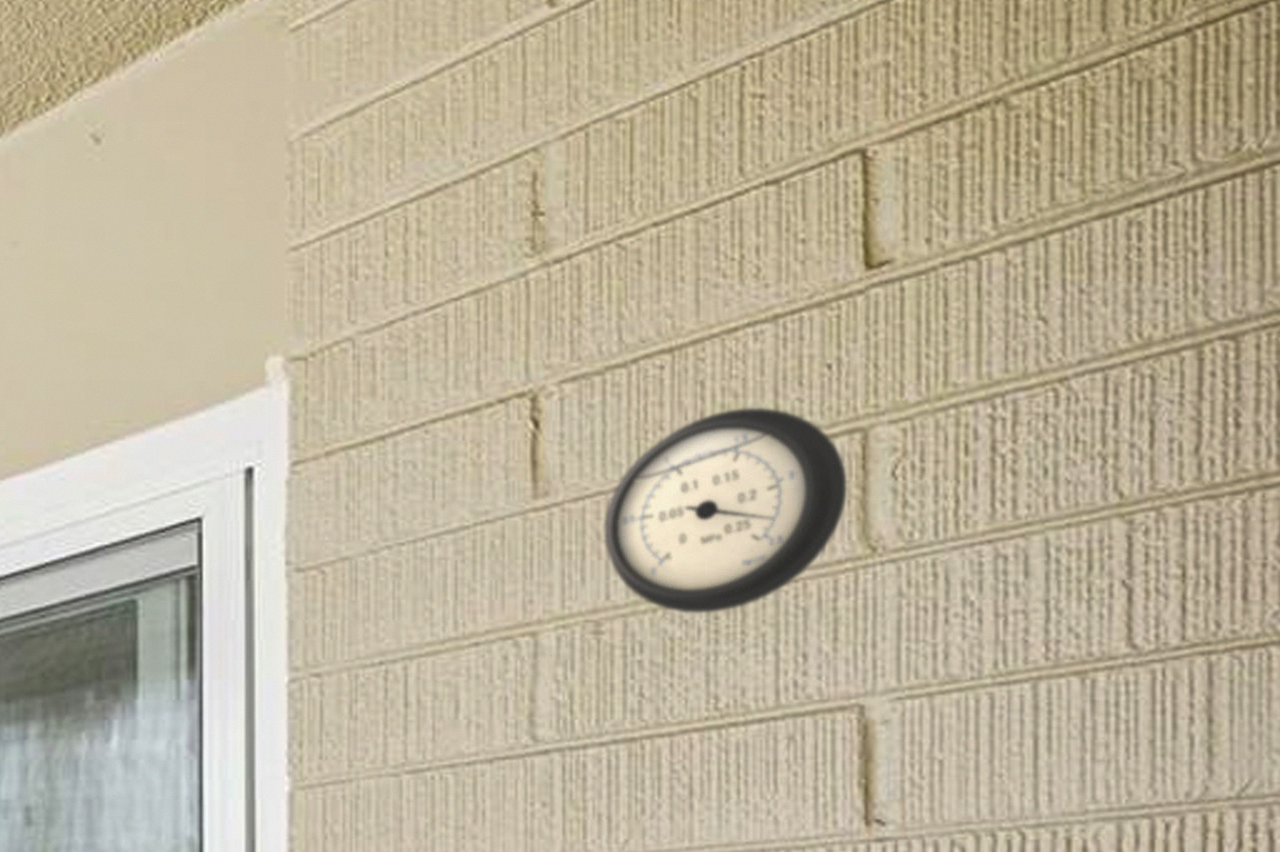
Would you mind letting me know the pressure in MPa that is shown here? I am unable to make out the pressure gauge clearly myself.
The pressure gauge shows 0.23 MPa
